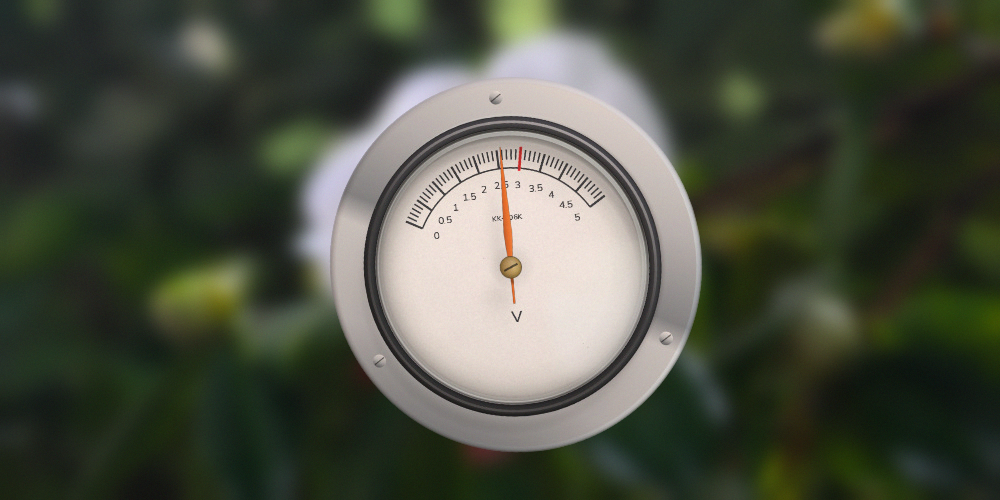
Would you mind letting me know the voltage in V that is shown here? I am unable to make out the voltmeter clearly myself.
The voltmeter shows 2.6 V
